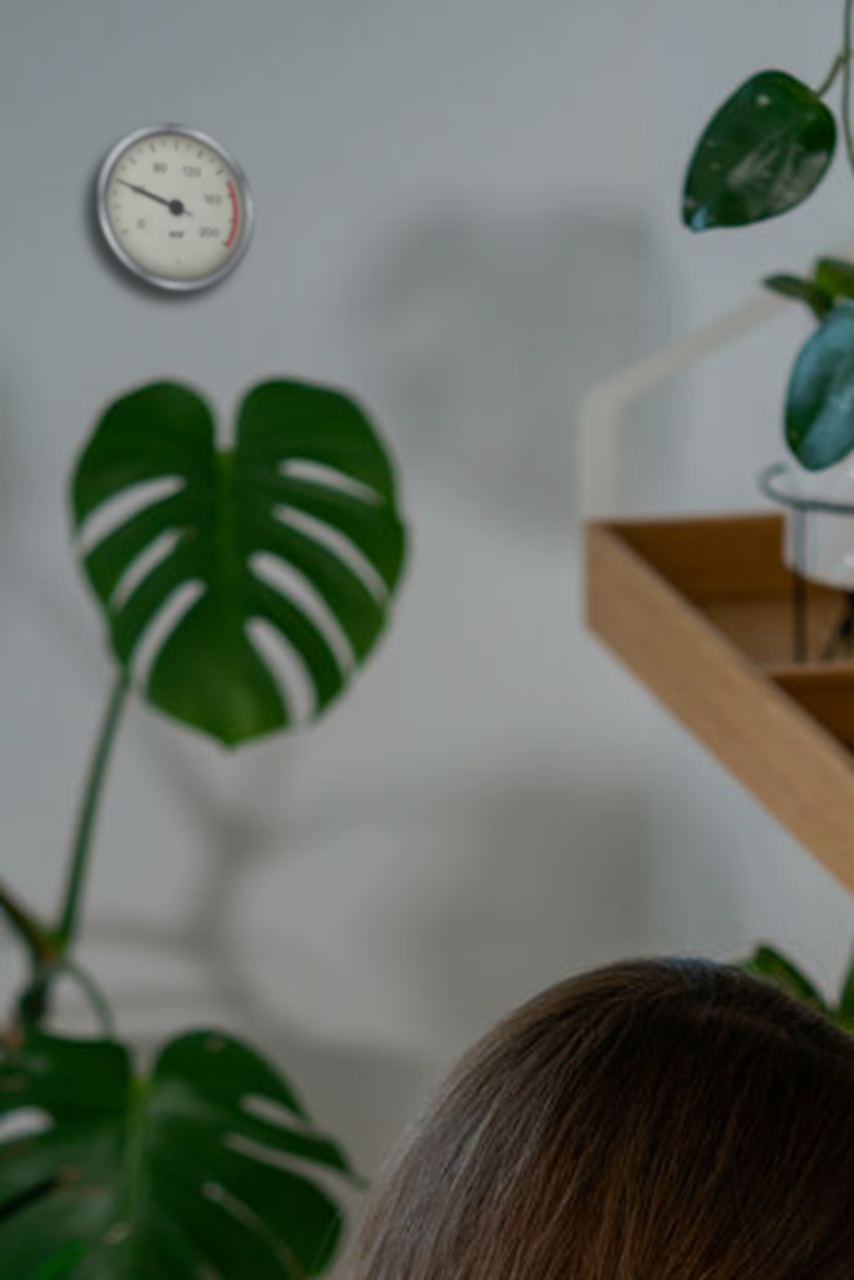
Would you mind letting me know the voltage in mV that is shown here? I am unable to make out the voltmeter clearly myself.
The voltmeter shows 40 mV
